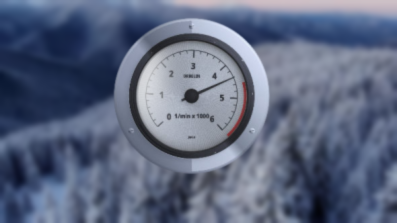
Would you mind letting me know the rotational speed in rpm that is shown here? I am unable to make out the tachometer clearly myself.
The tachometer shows 4400 rpm
